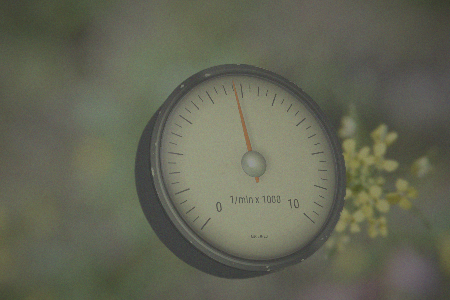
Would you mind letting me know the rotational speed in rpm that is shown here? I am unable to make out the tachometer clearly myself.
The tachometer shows 4750 rpm
